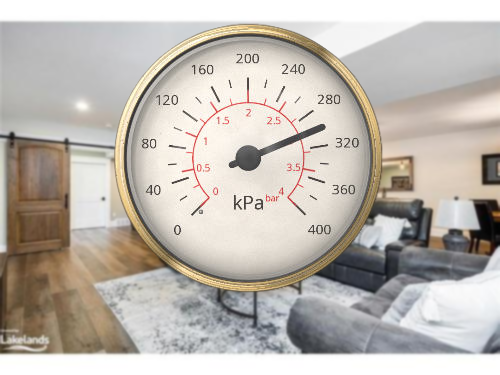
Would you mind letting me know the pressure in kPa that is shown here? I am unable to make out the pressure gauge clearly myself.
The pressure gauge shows 300 kPa
